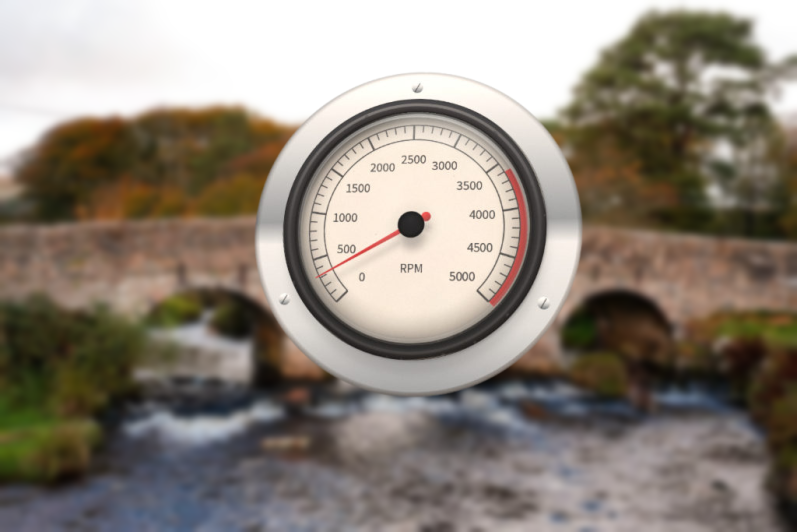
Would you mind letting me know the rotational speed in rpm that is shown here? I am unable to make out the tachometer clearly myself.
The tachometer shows 300 rpm
